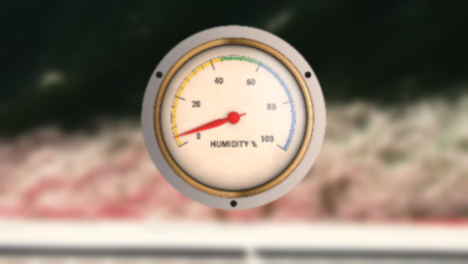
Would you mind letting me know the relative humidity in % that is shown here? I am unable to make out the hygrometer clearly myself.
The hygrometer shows 4 %
